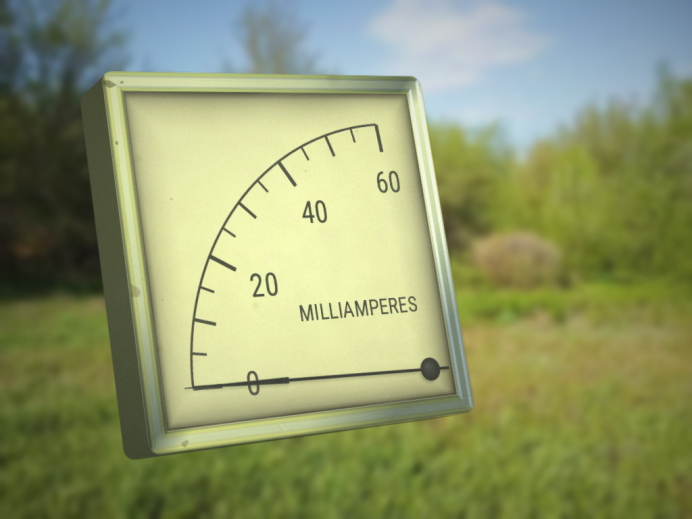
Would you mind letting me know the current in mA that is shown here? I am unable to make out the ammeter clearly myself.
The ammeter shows 0 mA
